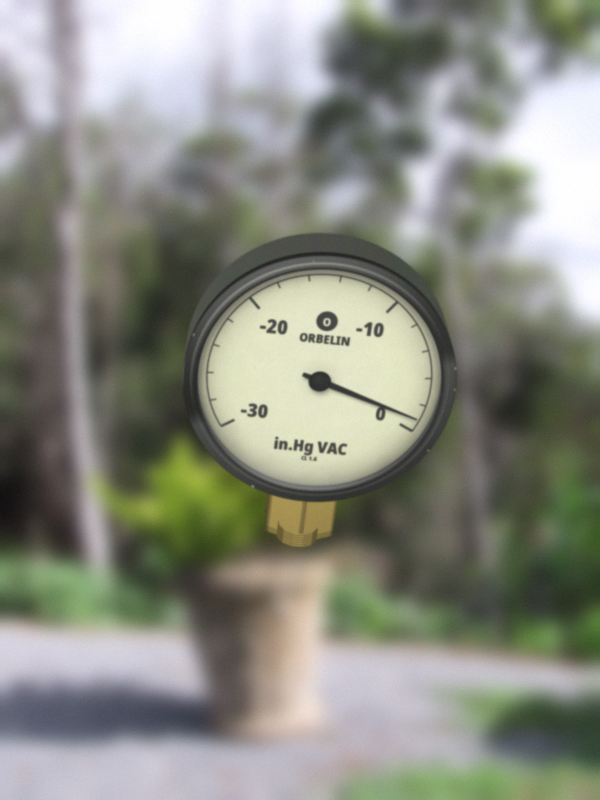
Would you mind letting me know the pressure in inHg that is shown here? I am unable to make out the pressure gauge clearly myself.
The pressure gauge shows -1 inHg
